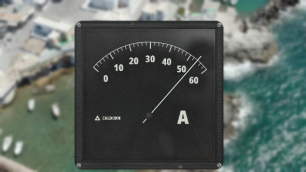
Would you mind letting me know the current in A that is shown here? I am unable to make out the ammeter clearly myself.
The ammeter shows 54 A
